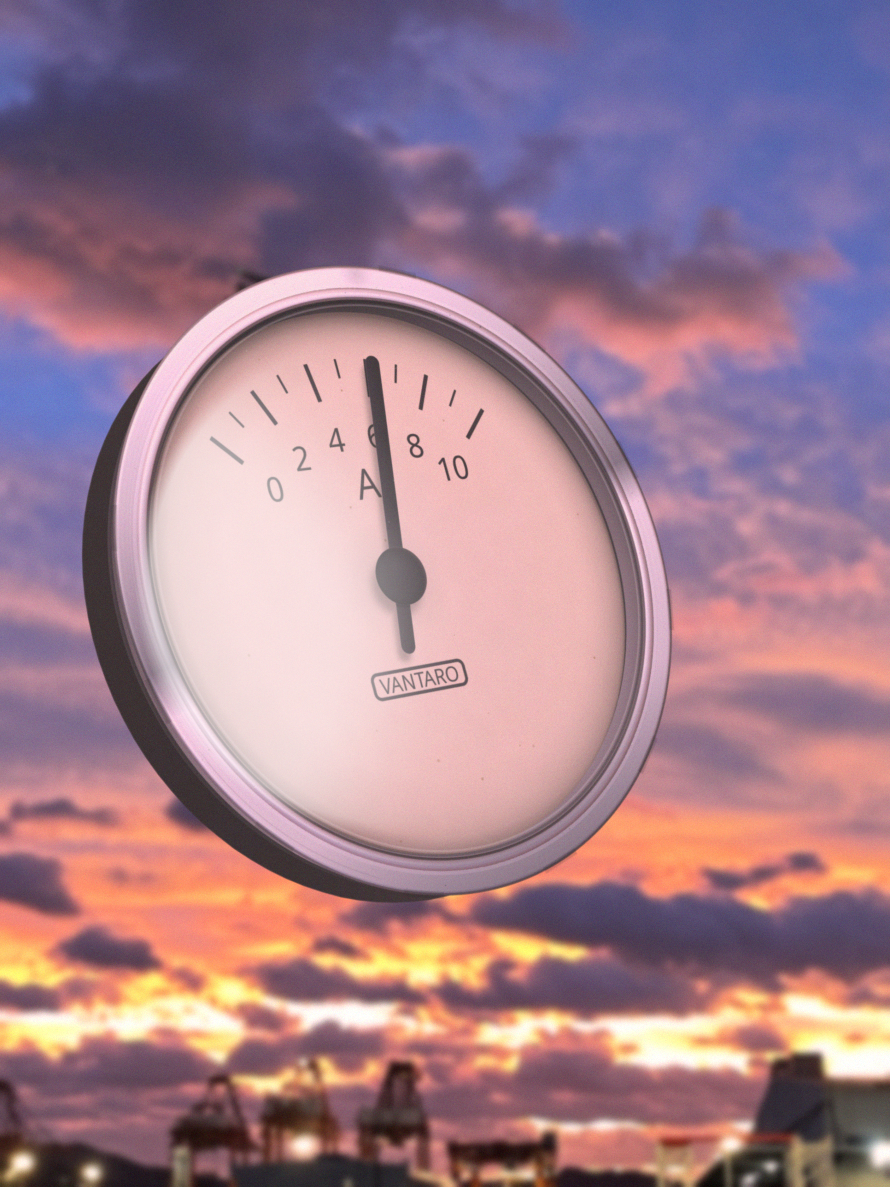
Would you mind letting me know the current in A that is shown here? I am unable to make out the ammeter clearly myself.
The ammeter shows 6 A
